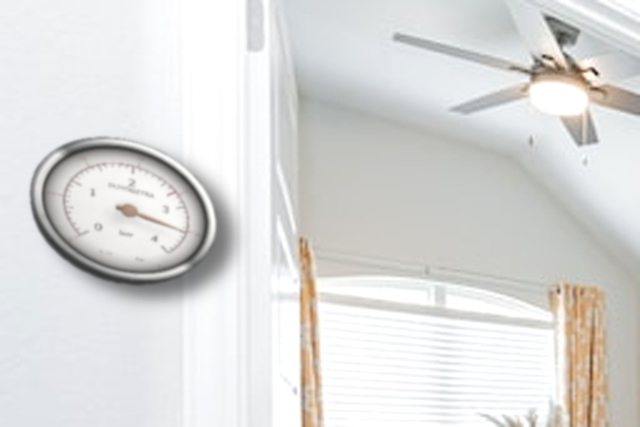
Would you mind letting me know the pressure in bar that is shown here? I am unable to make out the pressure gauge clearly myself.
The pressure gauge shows 3.5 bar
